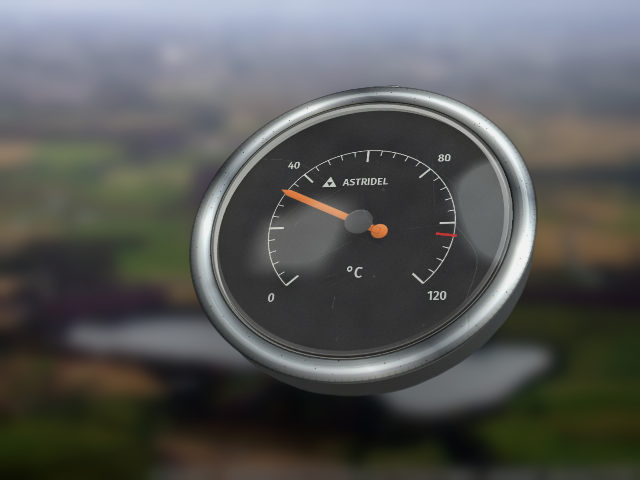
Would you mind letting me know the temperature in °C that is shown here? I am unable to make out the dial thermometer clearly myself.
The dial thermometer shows 32 °C
